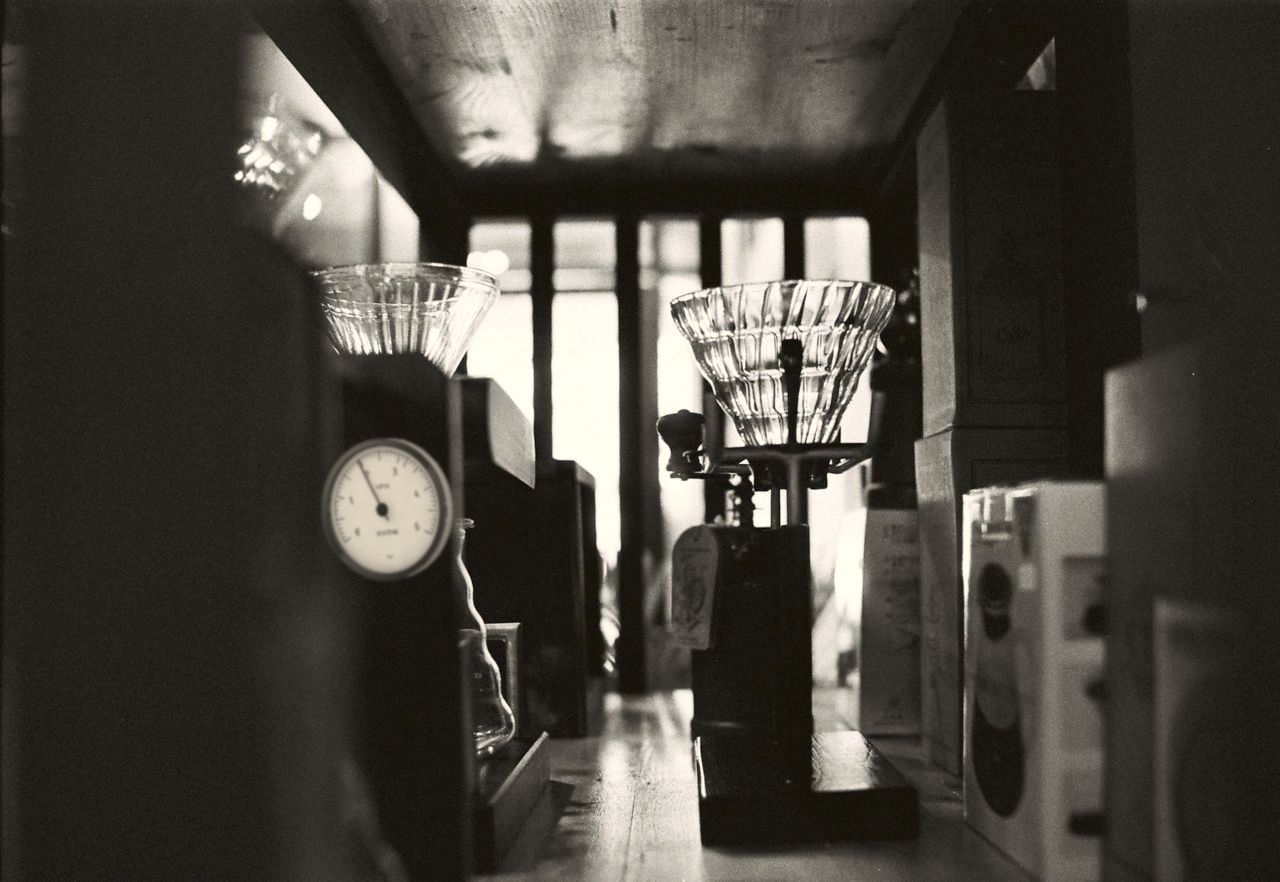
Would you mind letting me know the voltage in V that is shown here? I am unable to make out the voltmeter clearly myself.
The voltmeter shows 2 V
